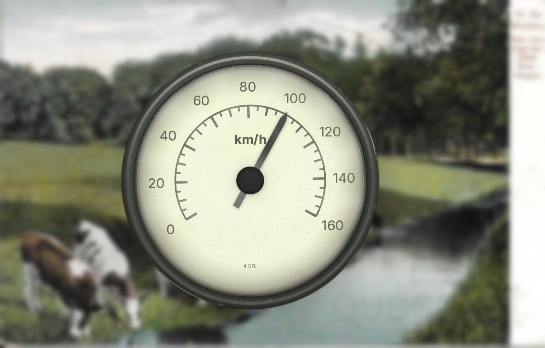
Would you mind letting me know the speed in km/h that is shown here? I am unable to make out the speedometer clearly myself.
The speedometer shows 100 km/h
